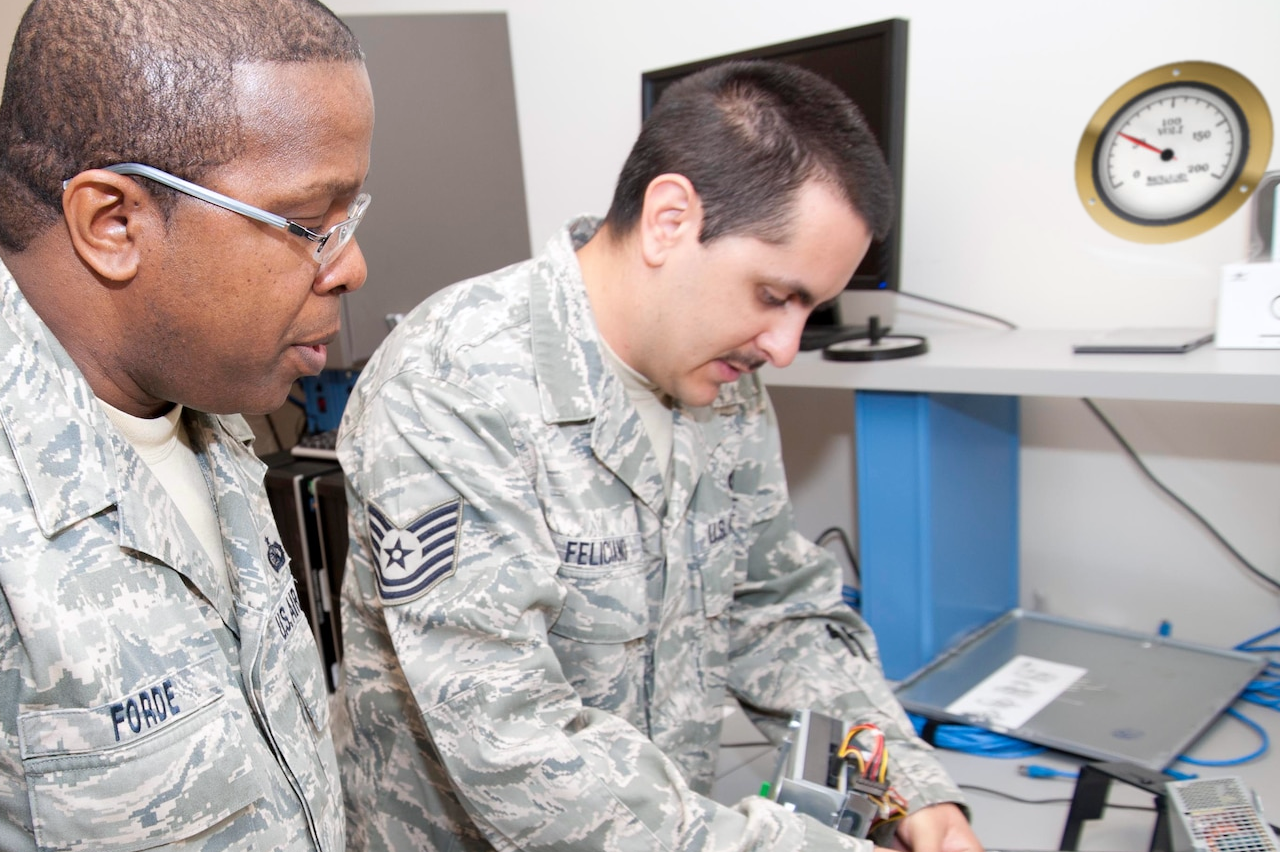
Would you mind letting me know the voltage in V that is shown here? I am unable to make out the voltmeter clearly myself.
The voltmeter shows 50 V
